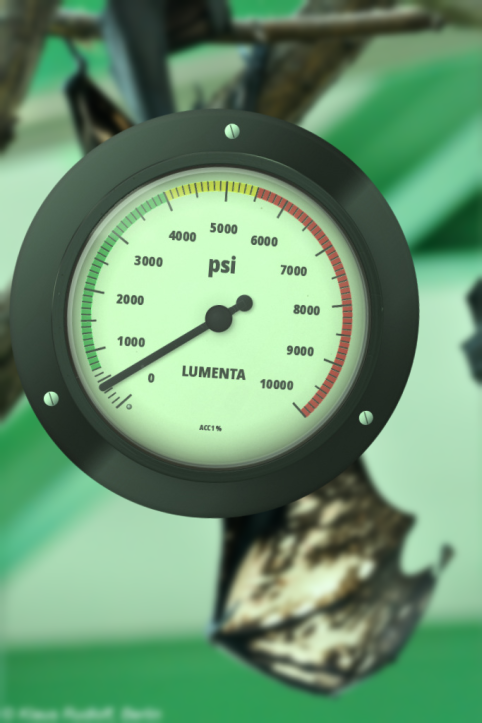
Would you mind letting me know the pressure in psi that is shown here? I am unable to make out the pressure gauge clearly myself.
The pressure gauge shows 400 psi
